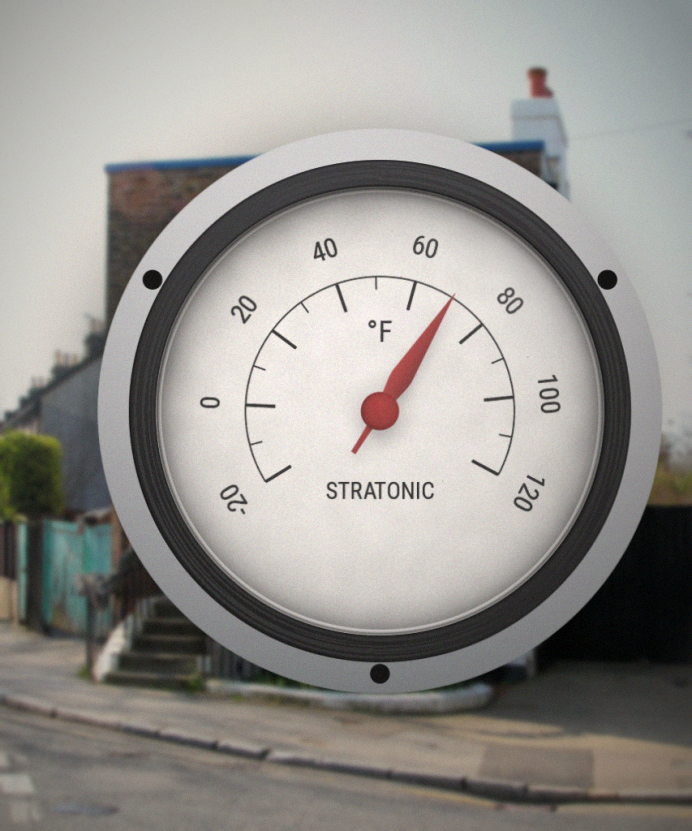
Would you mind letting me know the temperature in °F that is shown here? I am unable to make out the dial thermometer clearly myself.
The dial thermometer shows 70 °F
